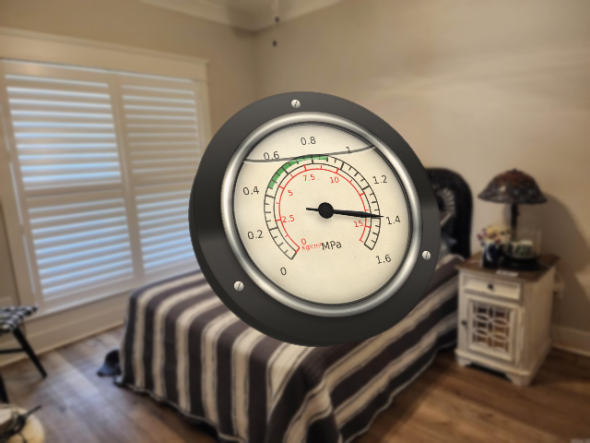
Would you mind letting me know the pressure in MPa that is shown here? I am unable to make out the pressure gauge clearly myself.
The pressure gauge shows 1.4 MPa
